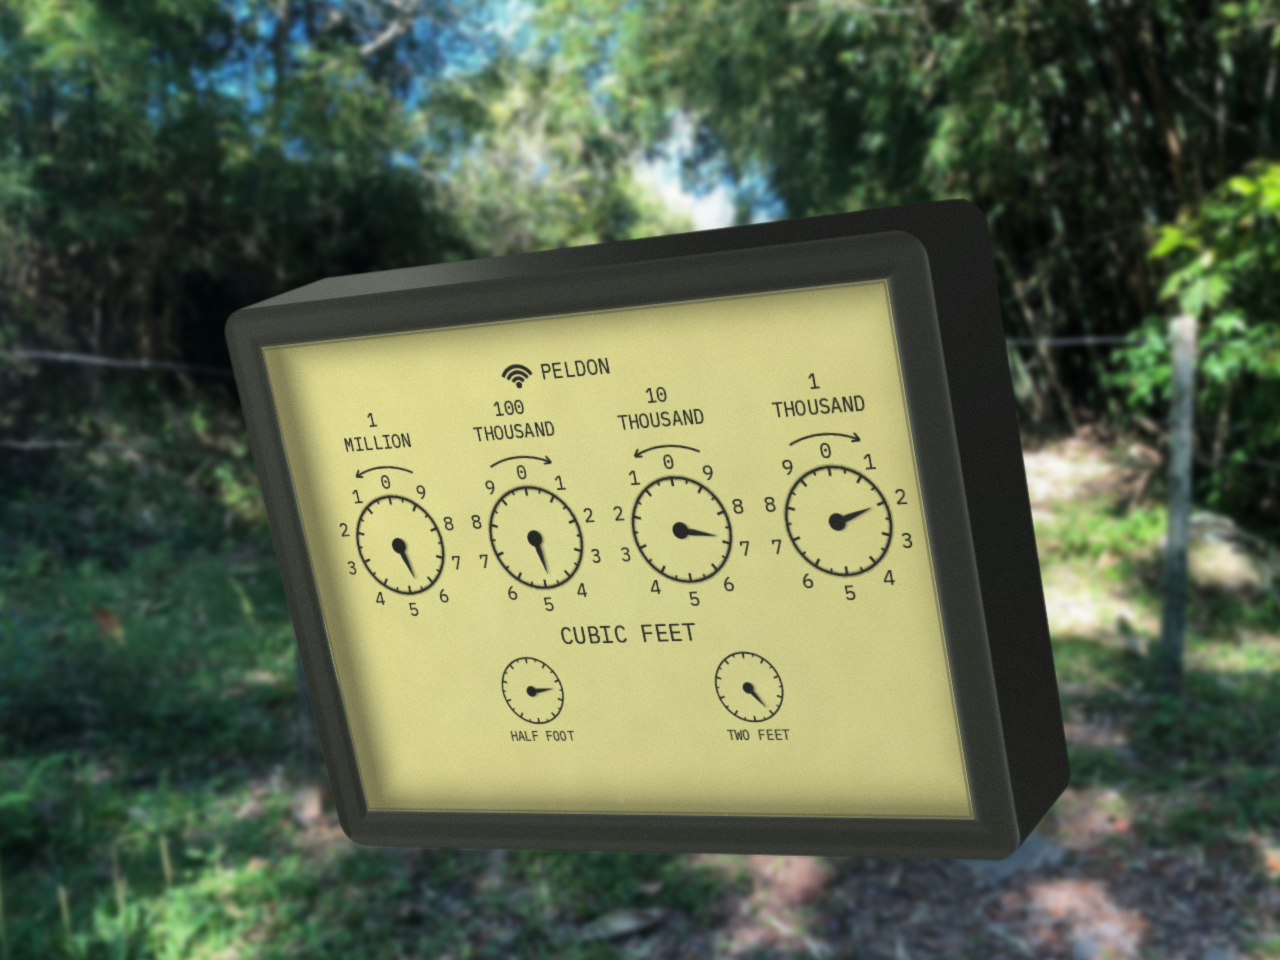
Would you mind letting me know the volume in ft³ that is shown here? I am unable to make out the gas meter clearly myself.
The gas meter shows 547200 ft³
